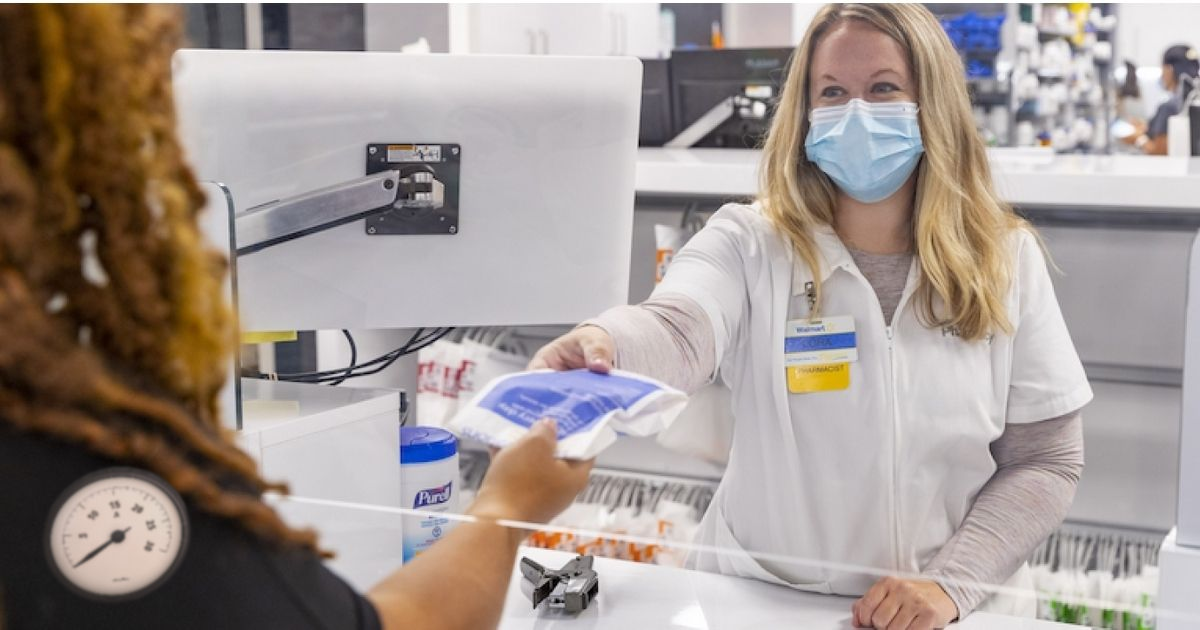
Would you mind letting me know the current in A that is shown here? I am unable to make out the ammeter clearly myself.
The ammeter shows 0 A
